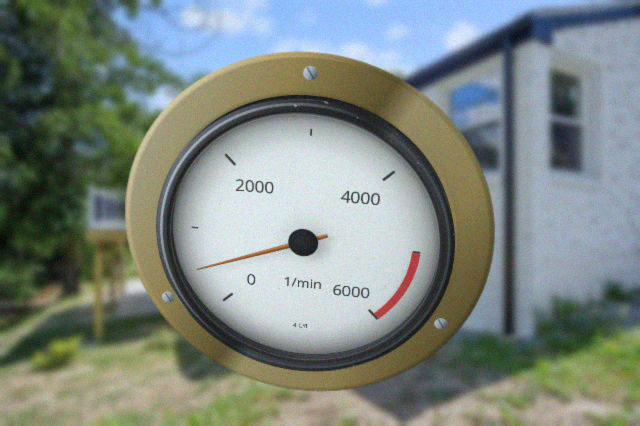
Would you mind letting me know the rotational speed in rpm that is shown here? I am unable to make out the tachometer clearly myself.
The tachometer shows 500 rpm
